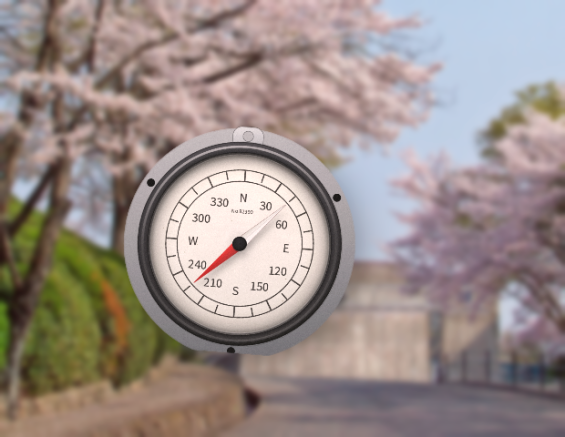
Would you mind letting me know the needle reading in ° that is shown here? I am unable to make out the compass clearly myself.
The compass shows 225 °
